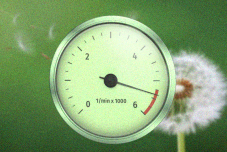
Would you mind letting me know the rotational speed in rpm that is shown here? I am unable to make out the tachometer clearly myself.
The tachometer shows 5375 rpm
